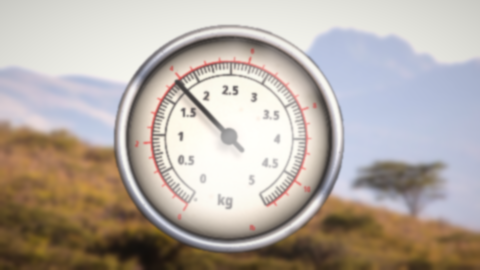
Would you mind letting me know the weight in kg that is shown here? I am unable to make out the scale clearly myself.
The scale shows 1.75 kg
